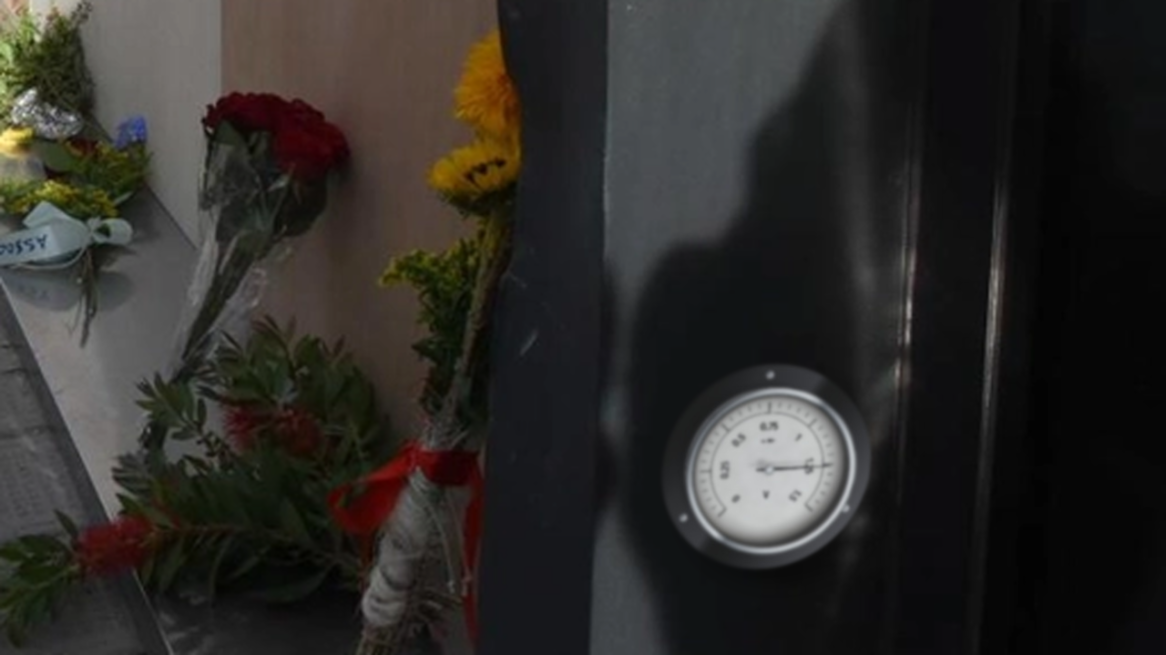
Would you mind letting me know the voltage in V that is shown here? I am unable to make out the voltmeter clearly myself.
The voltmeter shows 1.25 V
